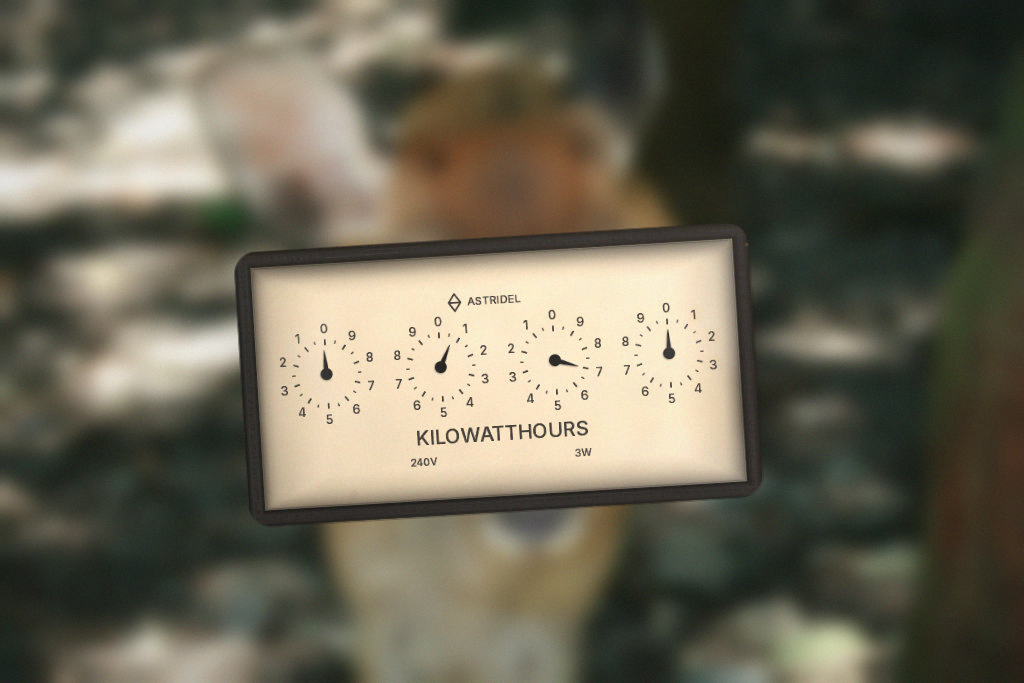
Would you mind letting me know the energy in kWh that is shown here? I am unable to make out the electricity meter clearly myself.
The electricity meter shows 70 kWh
